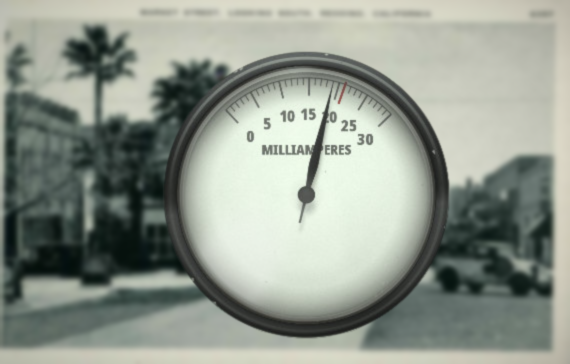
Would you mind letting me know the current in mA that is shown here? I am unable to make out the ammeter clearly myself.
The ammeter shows 19 mA
